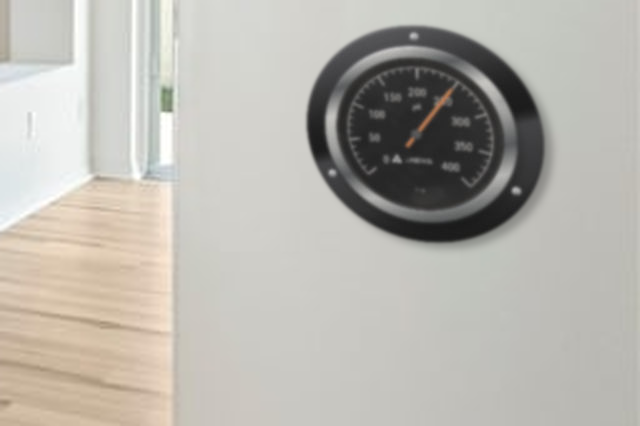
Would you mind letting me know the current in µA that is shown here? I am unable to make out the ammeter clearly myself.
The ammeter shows 250 µA
